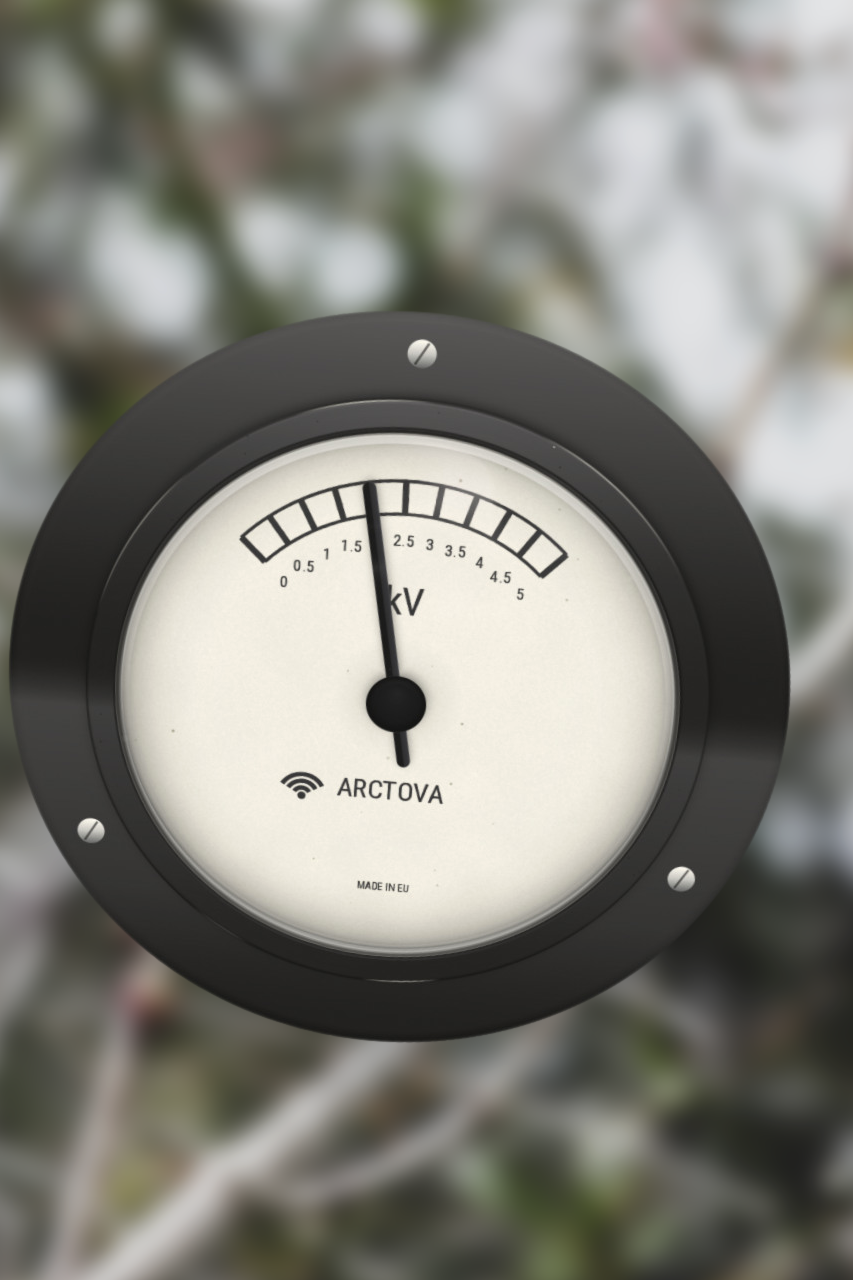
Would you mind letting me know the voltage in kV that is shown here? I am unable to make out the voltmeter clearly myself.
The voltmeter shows 2 kV
